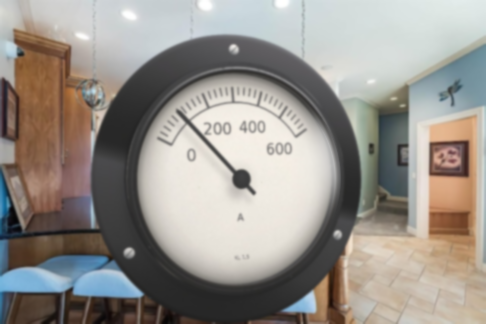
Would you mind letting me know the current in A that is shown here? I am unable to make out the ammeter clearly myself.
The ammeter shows 100 A
